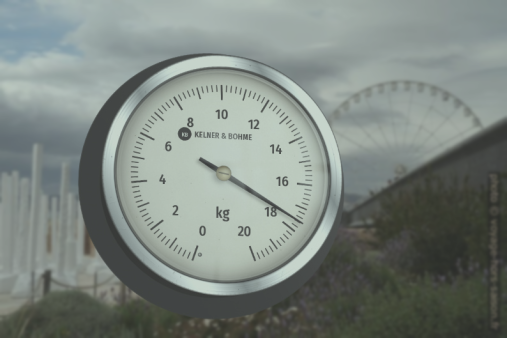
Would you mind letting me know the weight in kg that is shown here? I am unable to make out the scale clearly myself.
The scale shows 17.6 kg
